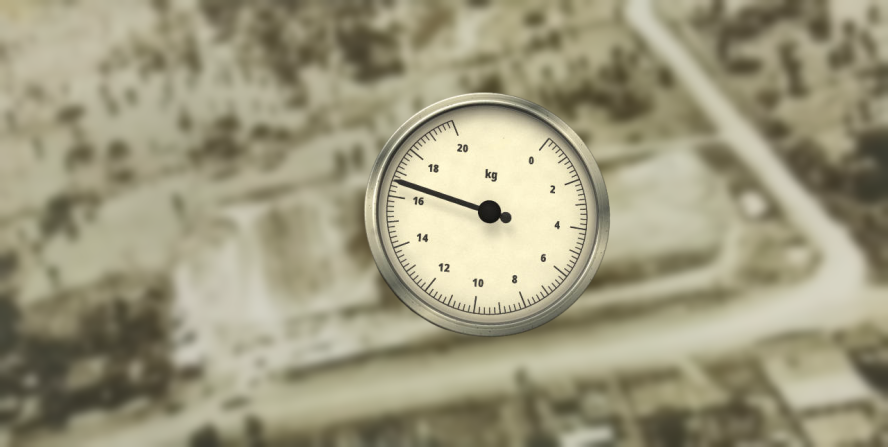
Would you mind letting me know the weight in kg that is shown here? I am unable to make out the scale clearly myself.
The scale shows 16.6 kg
